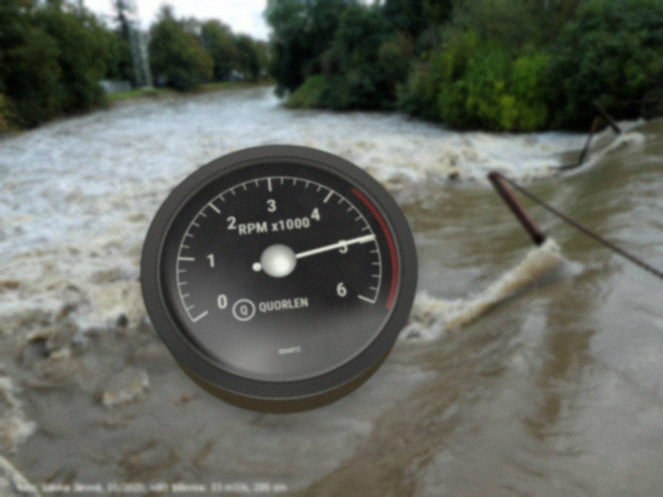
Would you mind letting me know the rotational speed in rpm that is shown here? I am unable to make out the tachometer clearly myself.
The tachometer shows 5000 rpm
